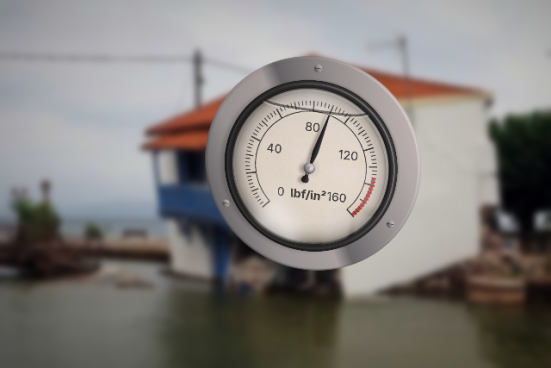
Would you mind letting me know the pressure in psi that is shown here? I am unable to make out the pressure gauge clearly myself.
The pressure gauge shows 90 psi
